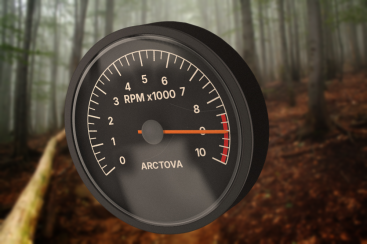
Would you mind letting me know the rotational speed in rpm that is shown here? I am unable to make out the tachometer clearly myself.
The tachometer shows 9000 rpm
